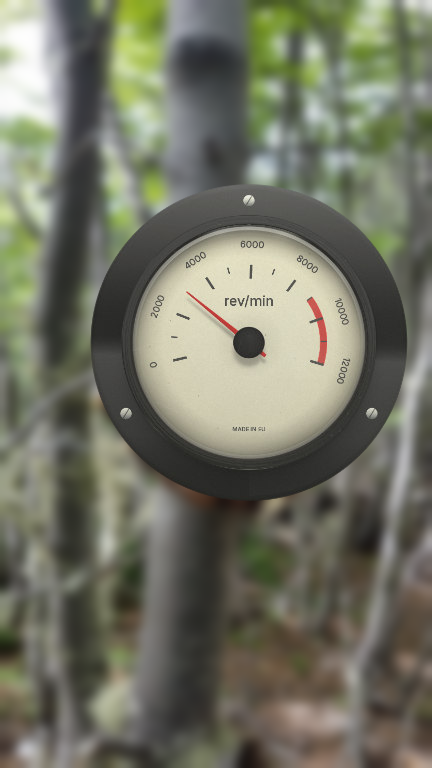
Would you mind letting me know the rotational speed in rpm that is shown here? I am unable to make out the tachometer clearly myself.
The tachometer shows 3000 rpm
